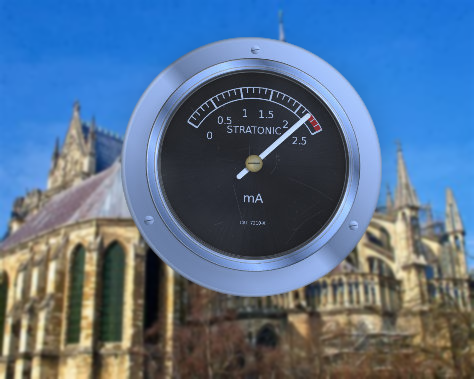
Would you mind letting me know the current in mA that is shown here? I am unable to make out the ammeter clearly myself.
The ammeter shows 2.2 mA
